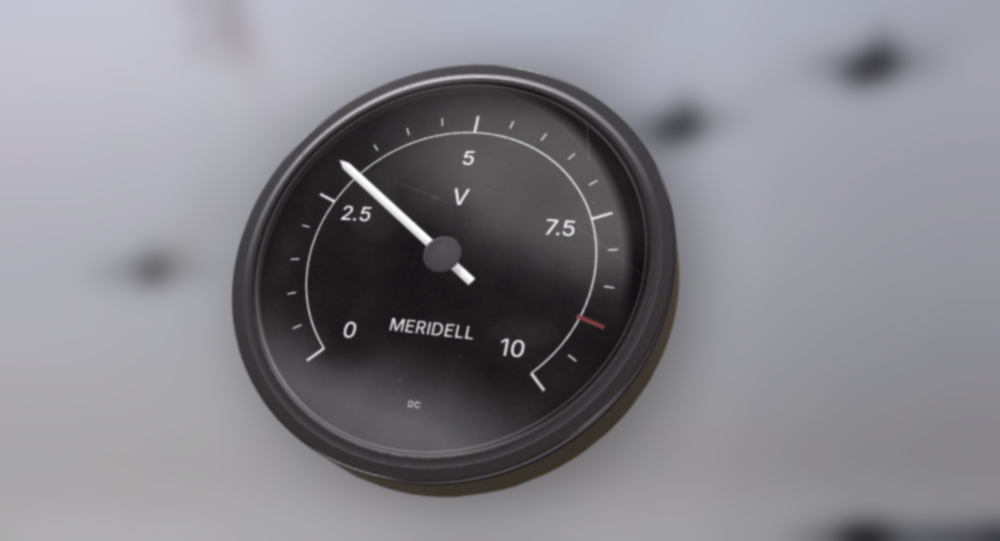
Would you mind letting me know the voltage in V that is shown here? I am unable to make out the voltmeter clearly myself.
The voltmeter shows 3 V
